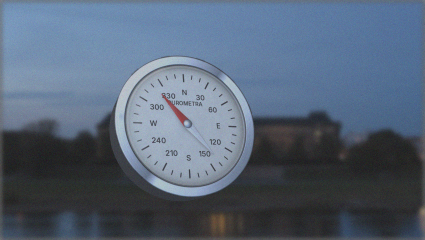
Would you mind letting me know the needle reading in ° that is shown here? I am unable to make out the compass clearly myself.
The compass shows 320 °
